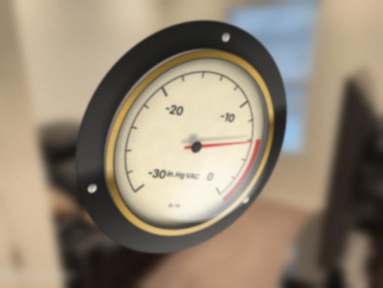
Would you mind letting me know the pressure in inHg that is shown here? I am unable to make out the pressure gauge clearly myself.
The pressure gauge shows -6 inHg
